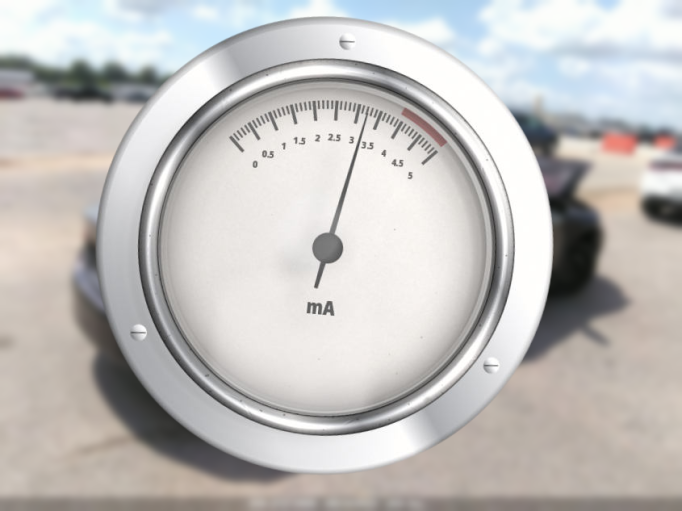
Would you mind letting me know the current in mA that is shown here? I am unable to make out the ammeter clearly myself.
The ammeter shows 3.2 mA
